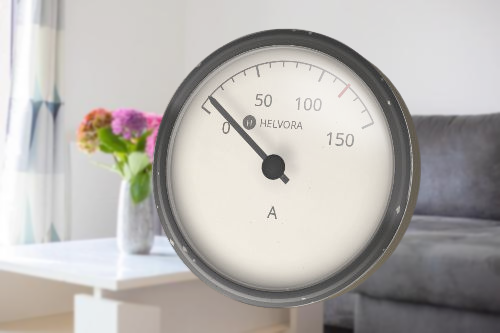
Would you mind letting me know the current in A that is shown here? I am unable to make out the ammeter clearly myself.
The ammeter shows 10 A
